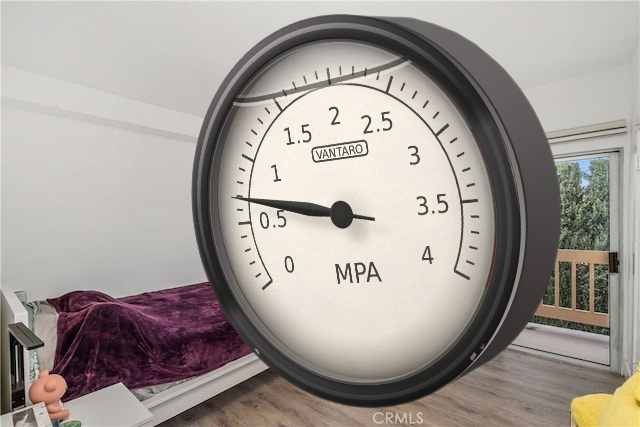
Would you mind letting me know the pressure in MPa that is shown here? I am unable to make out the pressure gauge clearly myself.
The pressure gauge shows 0.7 MPa
